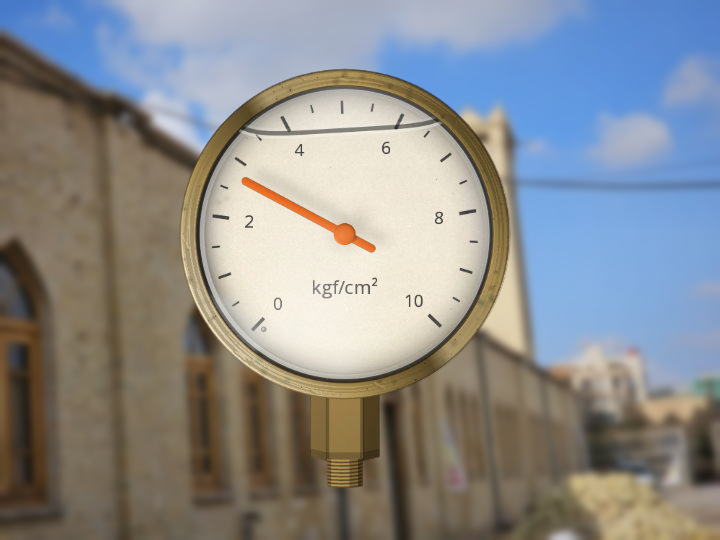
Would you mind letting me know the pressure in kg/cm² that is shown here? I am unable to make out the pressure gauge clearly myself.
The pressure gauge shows 2.75 kg/cm²
